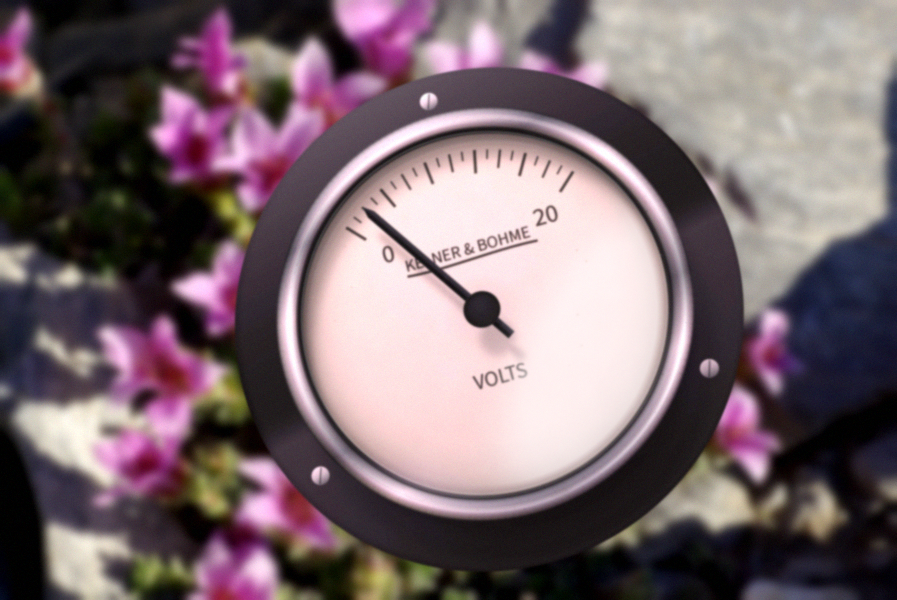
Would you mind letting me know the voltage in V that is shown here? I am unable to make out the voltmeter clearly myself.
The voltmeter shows 2 V
